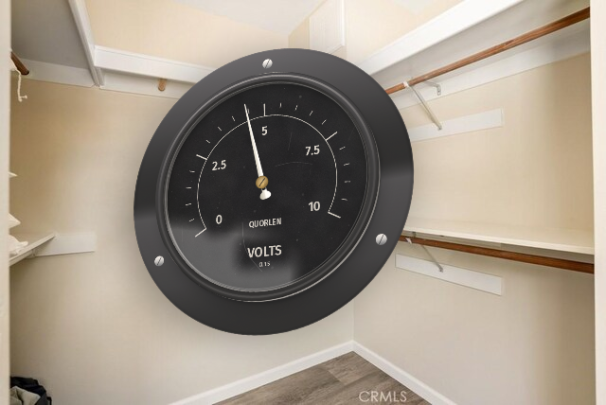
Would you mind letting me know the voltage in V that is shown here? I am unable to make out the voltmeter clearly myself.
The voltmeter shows 4.5 V
